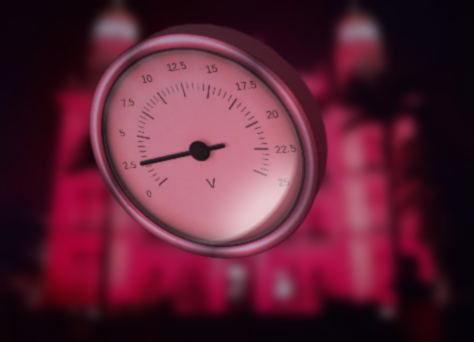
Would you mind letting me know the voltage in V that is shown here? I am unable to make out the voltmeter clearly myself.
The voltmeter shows 2.5 V
